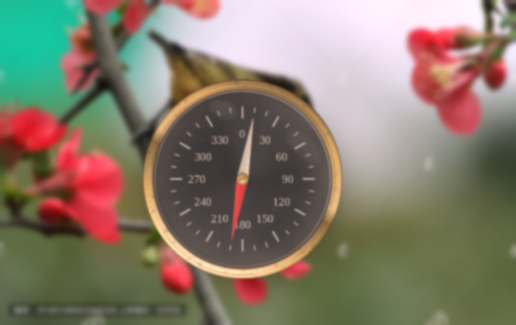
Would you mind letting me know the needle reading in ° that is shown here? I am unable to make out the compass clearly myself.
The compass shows 190 °
